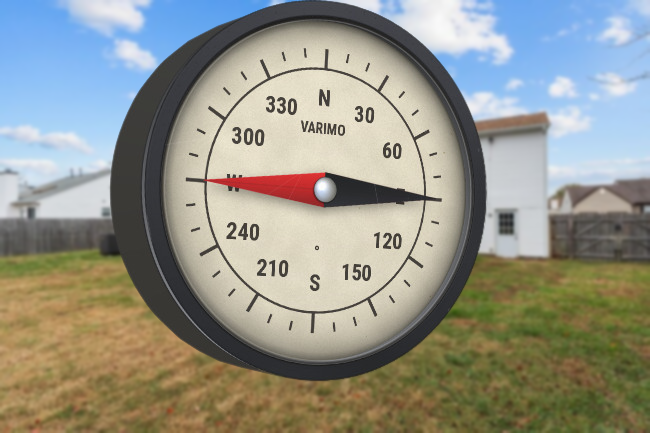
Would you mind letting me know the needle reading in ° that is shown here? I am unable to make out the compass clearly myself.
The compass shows 270 °
